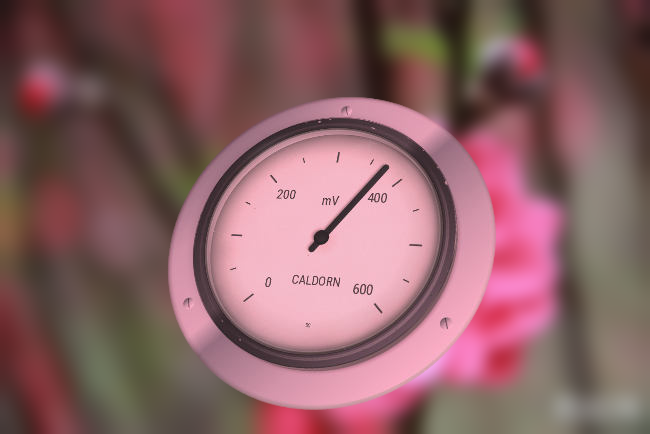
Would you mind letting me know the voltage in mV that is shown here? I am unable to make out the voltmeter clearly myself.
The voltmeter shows 375 mV
